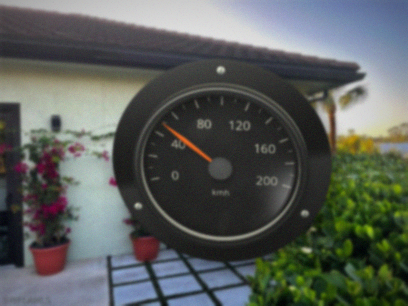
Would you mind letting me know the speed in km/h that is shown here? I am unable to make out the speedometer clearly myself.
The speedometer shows 50 km/h
